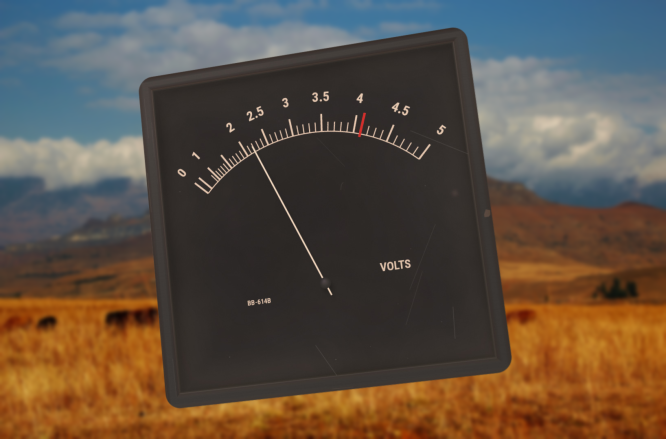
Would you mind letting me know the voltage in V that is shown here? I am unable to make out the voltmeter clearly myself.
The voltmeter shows 2.2 V
